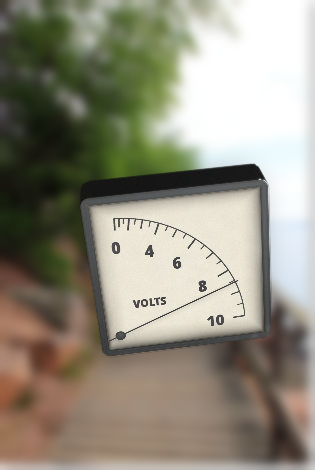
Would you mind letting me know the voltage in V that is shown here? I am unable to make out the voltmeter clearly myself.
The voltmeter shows 8.5 V
